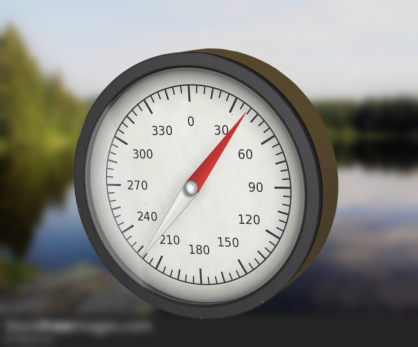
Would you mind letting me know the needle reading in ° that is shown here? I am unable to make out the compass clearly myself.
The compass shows 40 °
